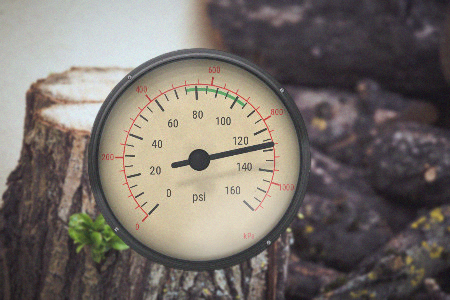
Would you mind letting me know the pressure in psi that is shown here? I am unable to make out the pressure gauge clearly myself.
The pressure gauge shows 127.5 psi
